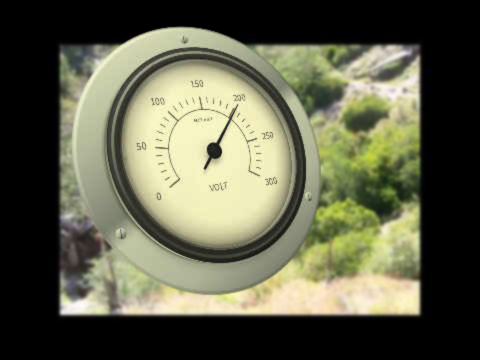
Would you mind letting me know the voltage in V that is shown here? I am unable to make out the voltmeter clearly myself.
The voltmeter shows 200 V
